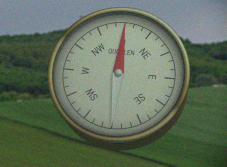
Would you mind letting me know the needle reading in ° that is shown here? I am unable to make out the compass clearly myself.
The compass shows 0 °
